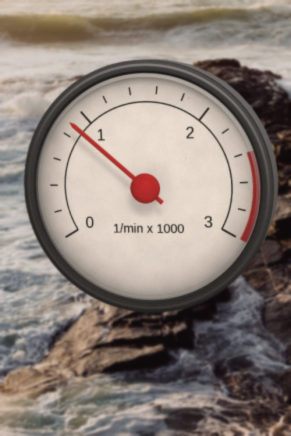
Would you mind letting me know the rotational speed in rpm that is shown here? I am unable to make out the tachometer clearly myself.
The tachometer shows 900 rpm
